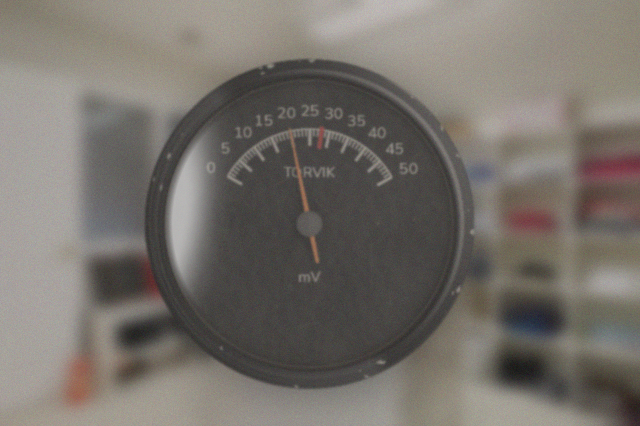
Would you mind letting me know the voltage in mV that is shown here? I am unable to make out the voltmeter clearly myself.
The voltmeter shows 20 mV
